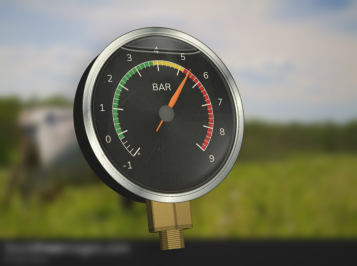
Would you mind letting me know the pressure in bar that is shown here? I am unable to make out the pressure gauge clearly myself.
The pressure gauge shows 5.4 bar
